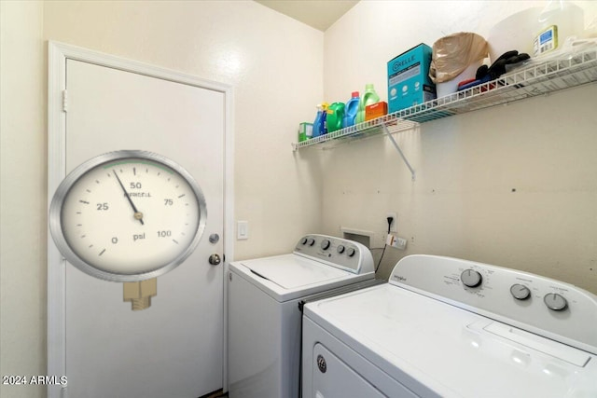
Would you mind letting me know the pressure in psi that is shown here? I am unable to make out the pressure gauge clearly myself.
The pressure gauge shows 42.5 psi
